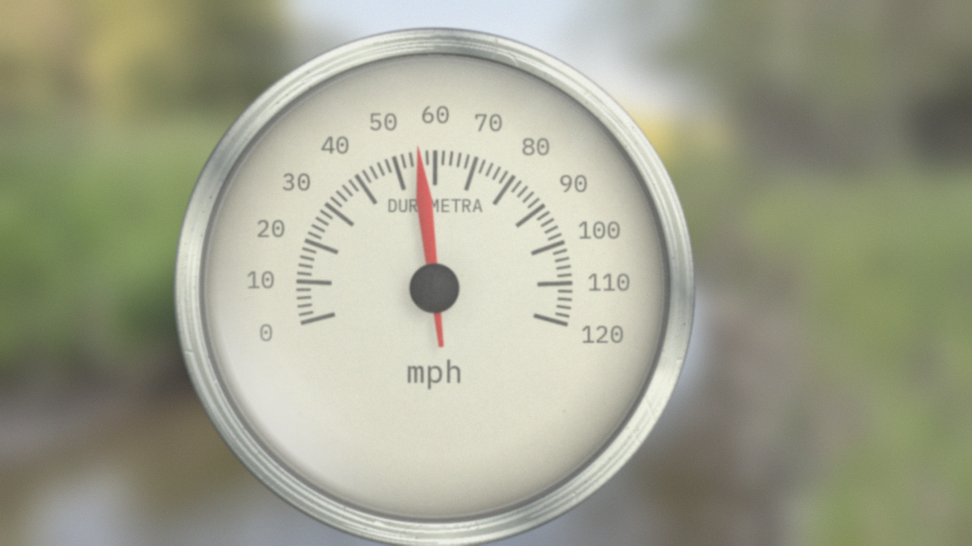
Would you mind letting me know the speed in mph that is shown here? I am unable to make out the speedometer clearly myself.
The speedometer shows 56 mph
